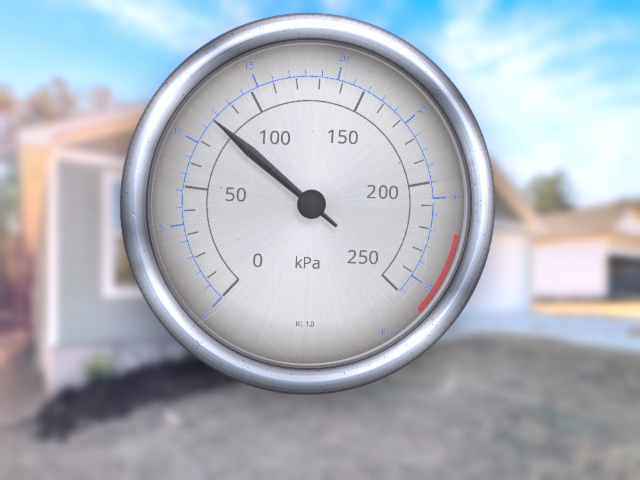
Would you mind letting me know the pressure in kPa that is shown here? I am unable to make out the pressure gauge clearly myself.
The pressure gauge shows 80 kPa
